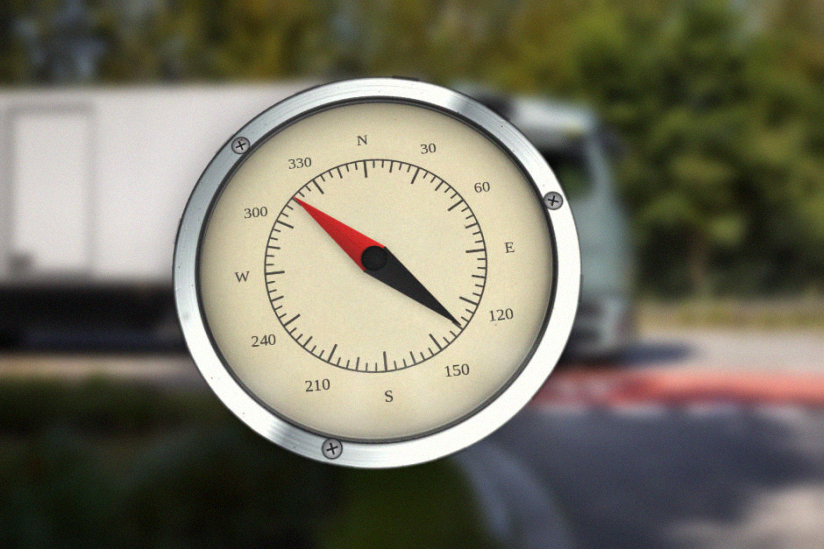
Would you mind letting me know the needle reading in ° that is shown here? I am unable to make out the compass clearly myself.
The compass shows 315 °
